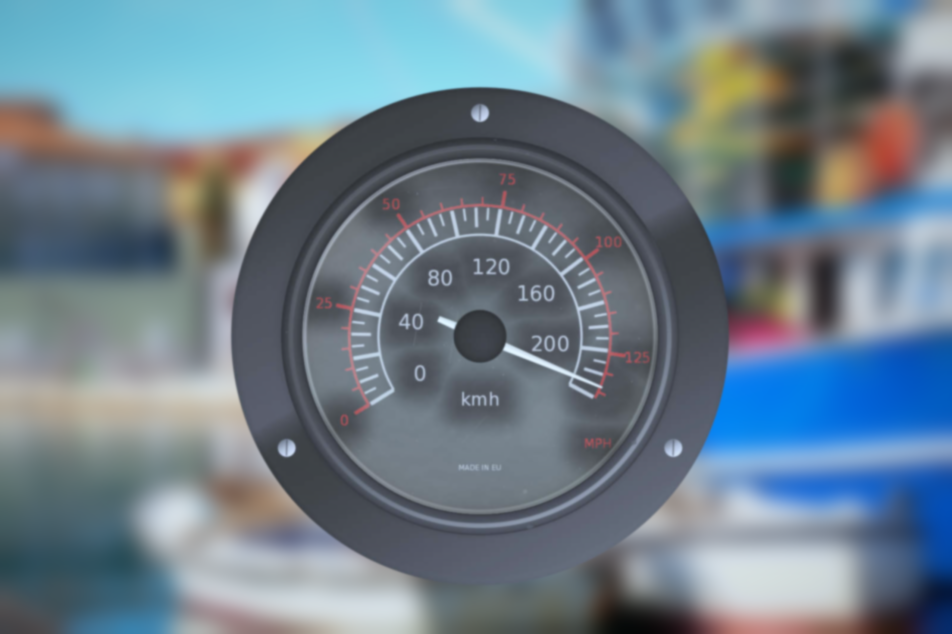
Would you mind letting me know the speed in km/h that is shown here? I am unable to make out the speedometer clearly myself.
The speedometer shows 215 km/h
